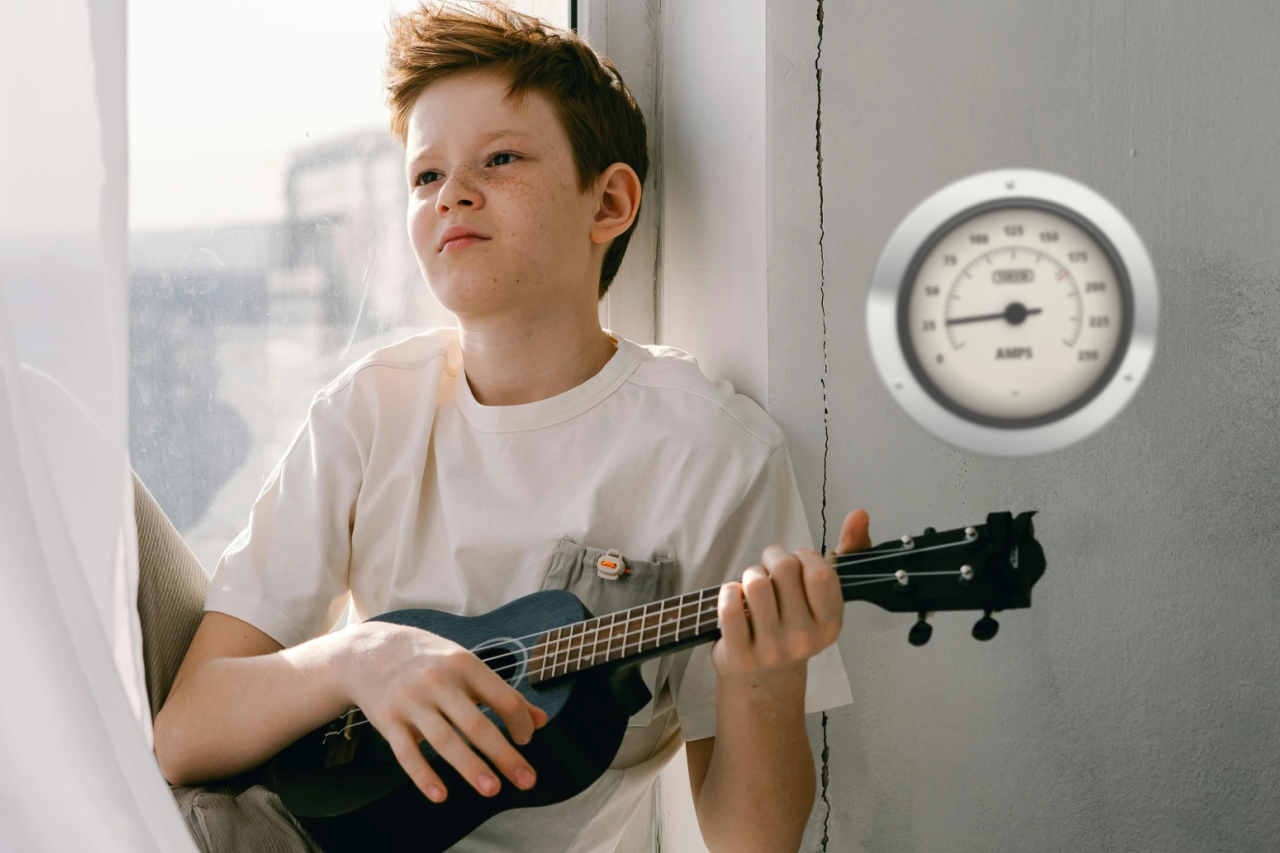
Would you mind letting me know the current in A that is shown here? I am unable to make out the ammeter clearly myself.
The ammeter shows 25 A
